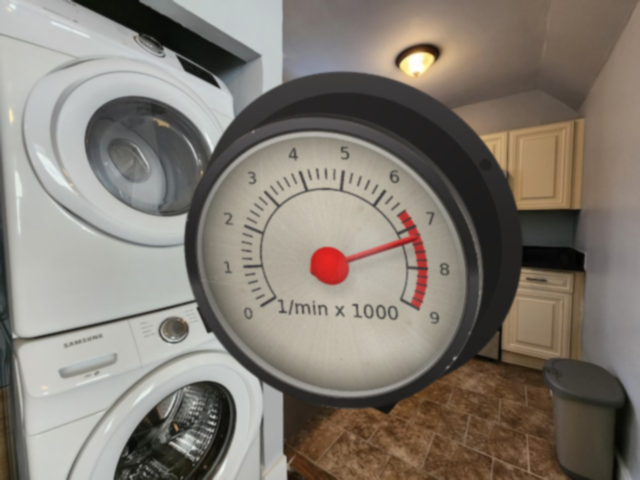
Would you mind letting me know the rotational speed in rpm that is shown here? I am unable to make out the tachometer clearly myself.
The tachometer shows 7200 rpm
